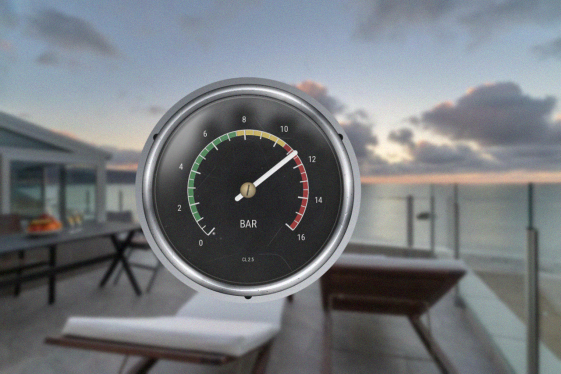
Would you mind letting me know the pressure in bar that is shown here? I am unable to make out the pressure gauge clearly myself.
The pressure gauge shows 11.25 bar
